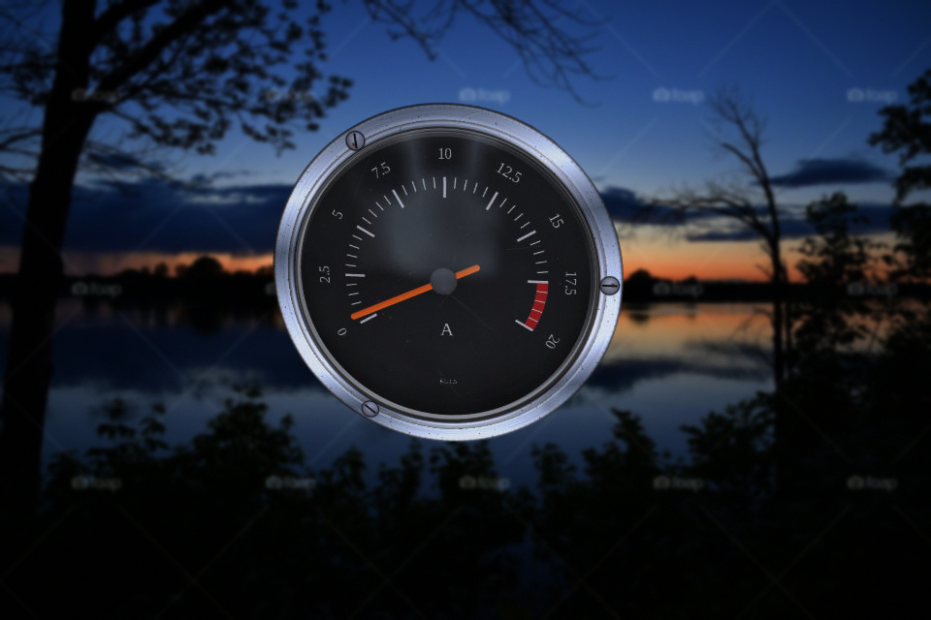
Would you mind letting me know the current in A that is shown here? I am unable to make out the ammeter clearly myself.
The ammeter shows 0.5 A
